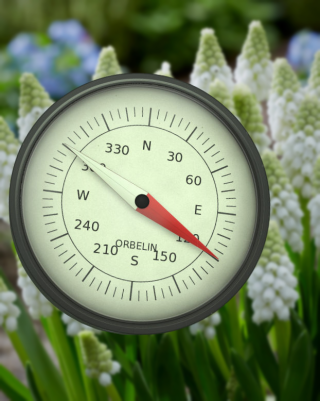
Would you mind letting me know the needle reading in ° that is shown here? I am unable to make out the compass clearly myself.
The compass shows 120 °
